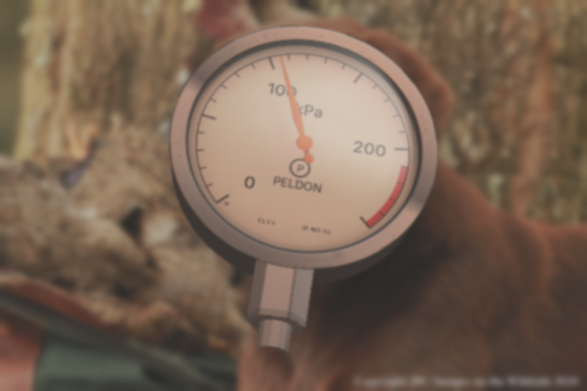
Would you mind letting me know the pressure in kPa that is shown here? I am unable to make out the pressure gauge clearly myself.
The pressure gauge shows 105 kPa
